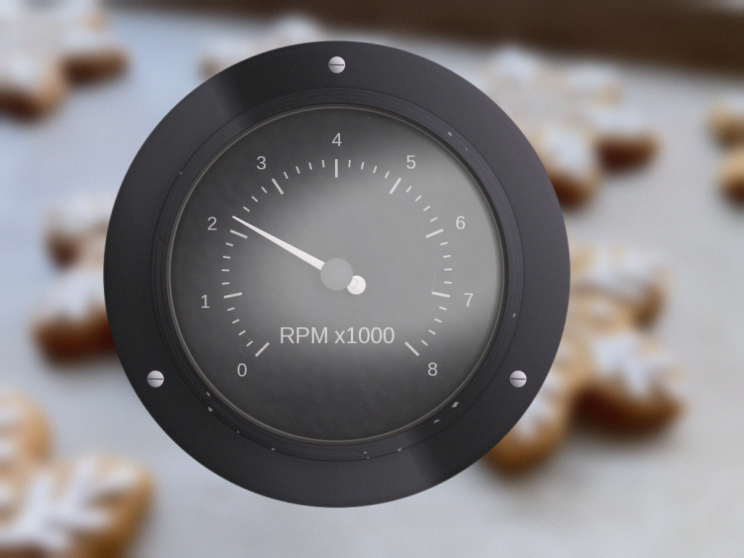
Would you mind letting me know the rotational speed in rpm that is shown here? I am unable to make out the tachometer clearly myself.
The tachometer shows 2200 rpm
